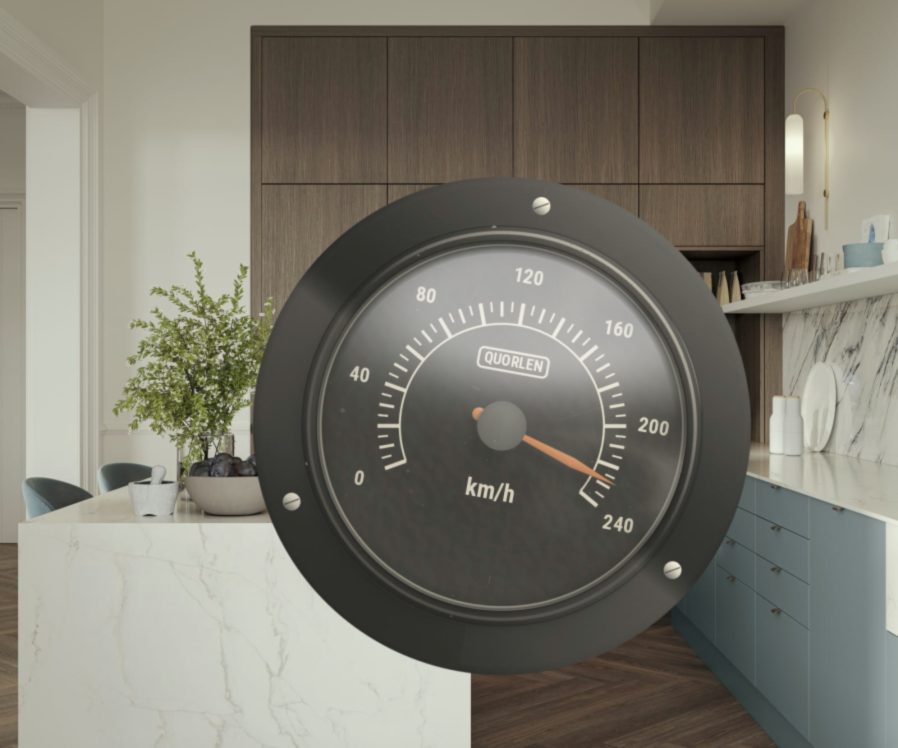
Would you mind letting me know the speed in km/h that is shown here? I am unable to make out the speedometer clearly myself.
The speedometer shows 227.5 km/h
